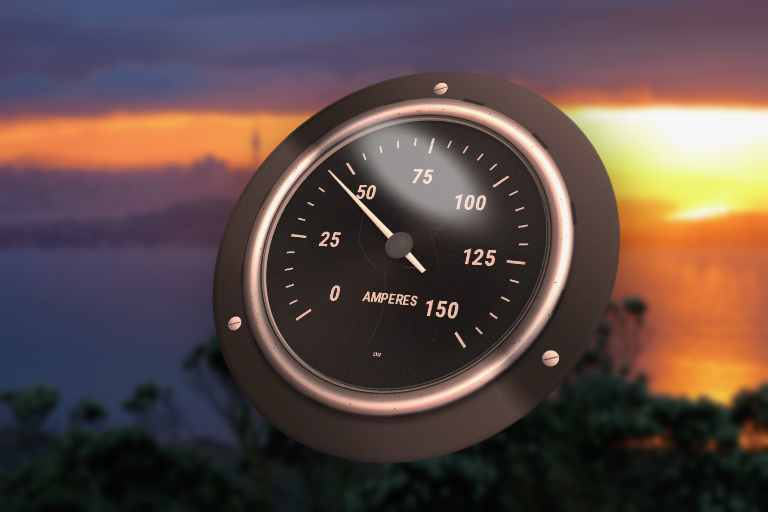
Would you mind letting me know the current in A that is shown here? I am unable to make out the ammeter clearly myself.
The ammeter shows 45 A
